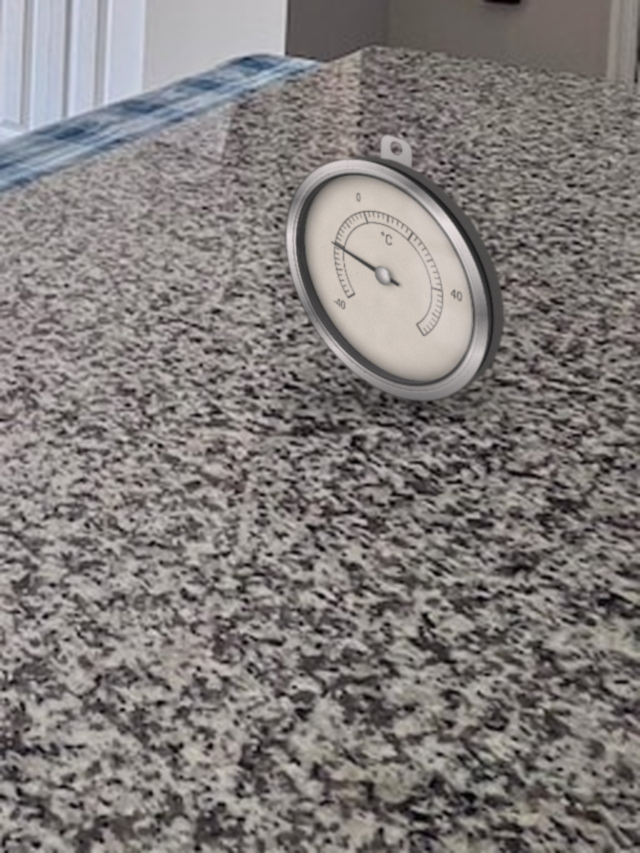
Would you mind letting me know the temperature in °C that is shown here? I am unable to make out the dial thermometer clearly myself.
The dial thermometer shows -20 °C
